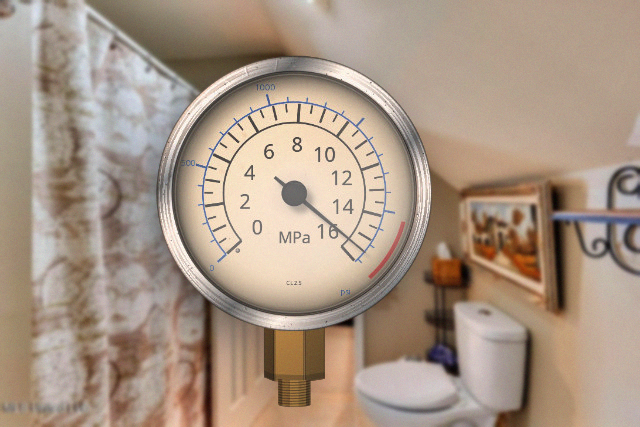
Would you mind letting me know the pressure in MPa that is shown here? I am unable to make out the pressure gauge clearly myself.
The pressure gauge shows 15.5 MPa
